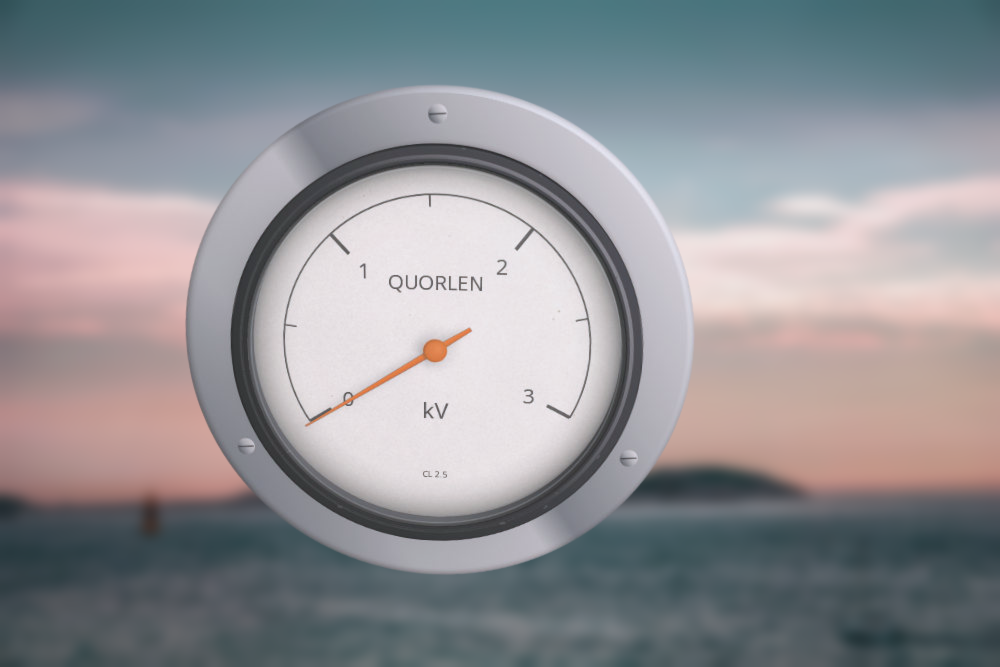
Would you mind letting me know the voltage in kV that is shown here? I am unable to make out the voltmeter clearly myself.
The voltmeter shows 0 kV
